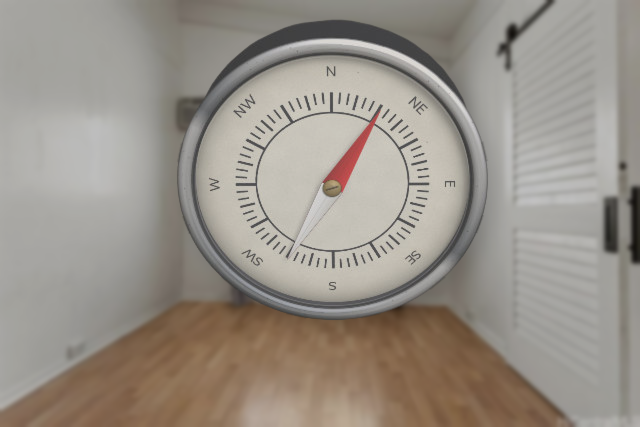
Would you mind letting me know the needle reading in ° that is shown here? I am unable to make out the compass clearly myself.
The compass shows 30 °
